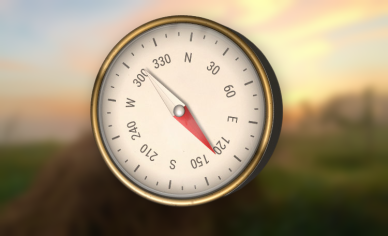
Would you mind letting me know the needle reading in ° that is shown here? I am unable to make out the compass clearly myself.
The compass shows 130 °
